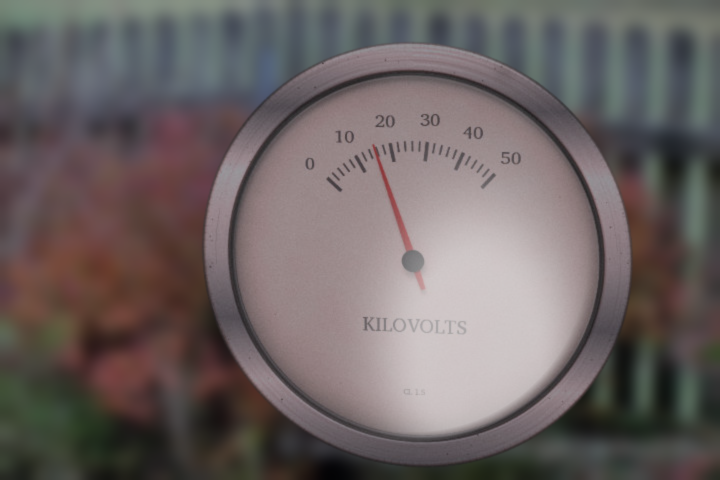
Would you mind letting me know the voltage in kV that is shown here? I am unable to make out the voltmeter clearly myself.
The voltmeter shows 16 kV
